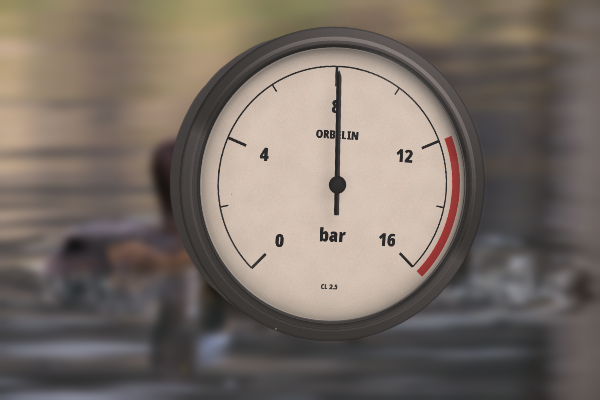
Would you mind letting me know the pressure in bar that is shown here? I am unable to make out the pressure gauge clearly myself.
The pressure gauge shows 8 bar
